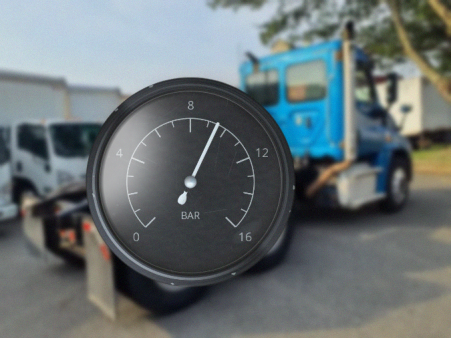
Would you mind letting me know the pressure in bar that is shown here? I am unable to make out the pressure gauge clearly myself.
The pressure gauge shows 9.5 bar
